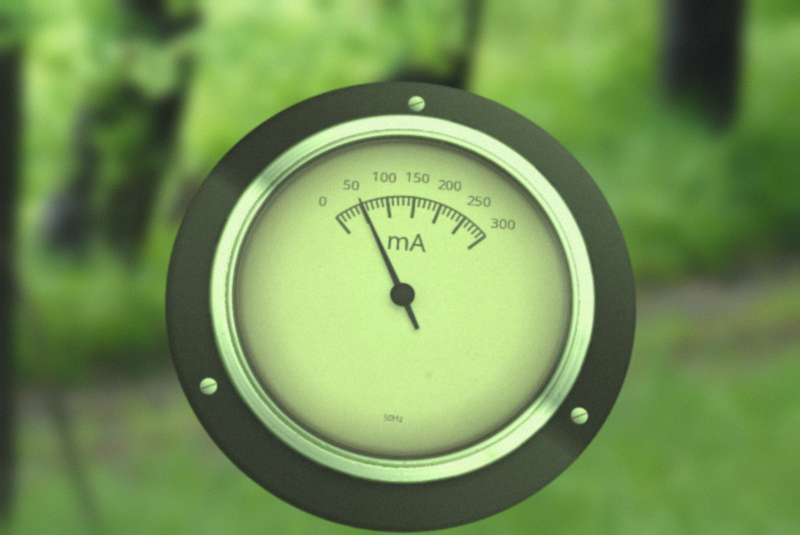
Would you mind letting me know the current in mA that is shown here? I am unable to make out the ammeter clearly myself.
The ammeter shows 50 mA
